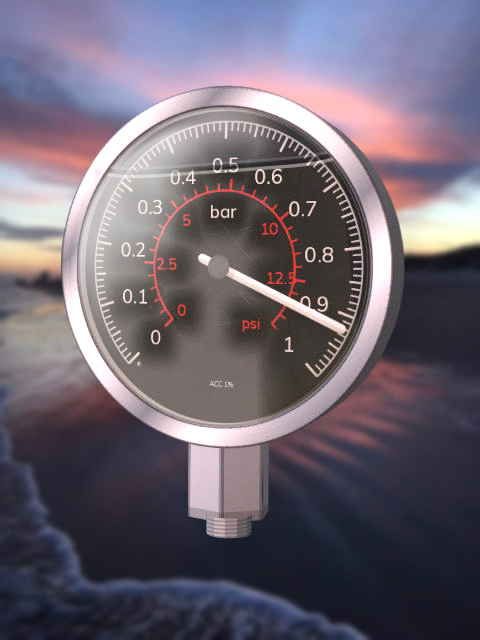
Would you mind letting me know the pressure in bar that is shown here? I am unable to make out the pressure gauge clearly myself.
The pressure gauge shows 0.92 bar
